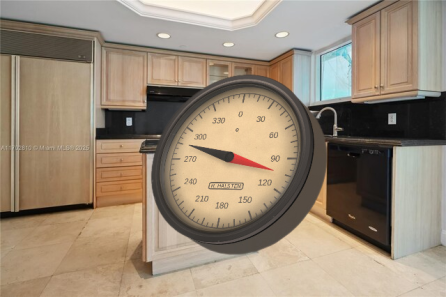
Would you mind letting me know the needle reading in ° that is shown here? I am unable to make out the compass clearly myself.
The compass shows 105 °
